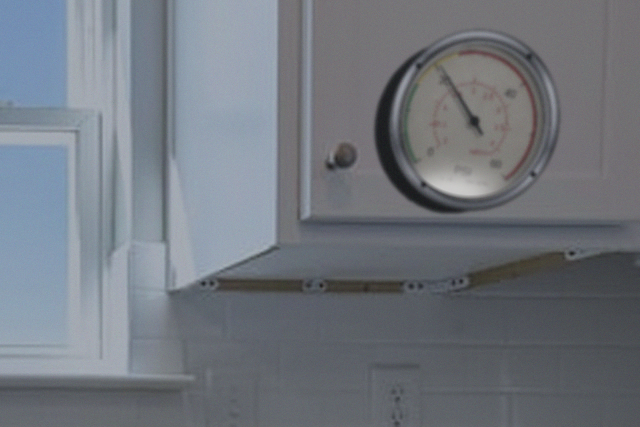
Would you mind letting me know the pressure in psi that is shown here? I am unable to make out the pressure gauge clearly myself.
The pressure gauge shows 20 psi
